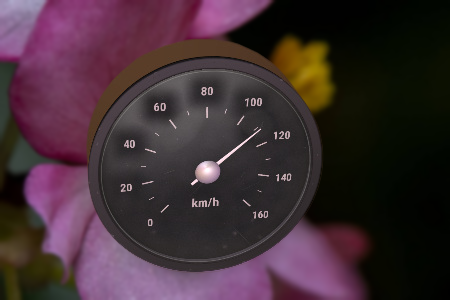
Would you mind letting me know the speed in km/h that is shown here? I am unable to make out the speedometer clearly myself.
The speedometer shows 110 km/h
